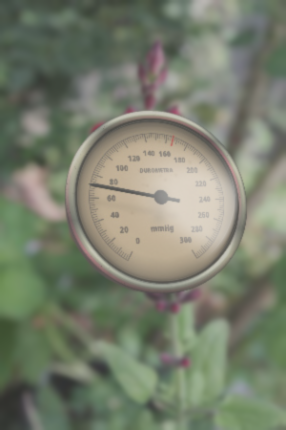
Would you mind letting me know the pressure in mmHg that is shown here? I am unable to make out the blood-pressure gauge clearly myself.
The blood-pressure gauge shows 70 mmHg
